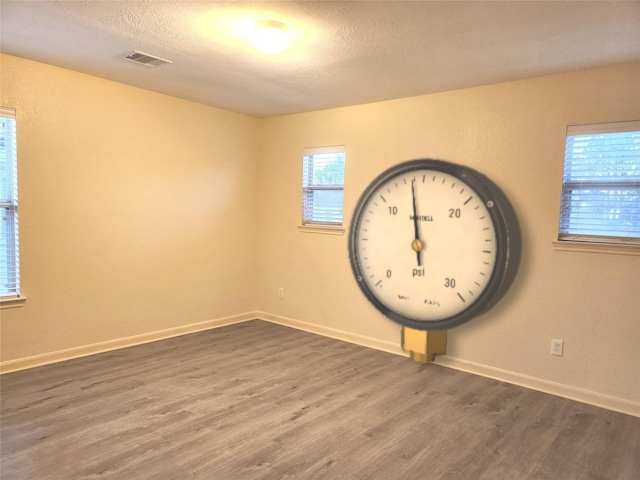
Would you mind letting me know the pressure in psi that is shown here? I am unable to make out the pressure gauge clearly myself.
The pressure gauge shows 14 psi
